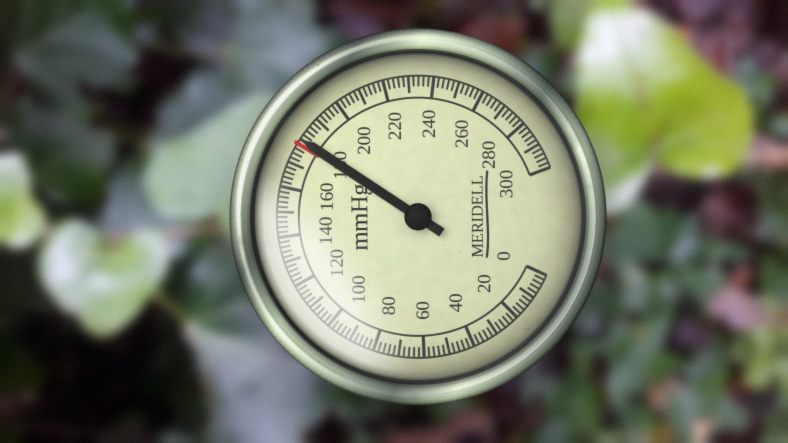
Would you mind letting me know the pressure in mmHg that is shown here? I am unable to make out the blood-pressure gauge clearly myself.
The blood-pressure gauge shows 180 mmHg
